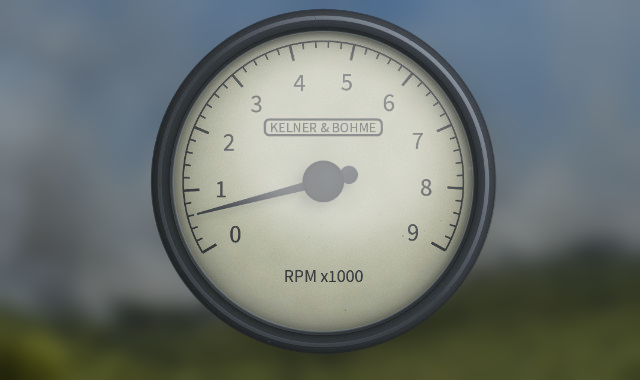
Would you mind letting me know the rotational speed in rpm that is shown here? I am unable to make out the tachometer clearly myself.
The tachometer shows 600 rpm
